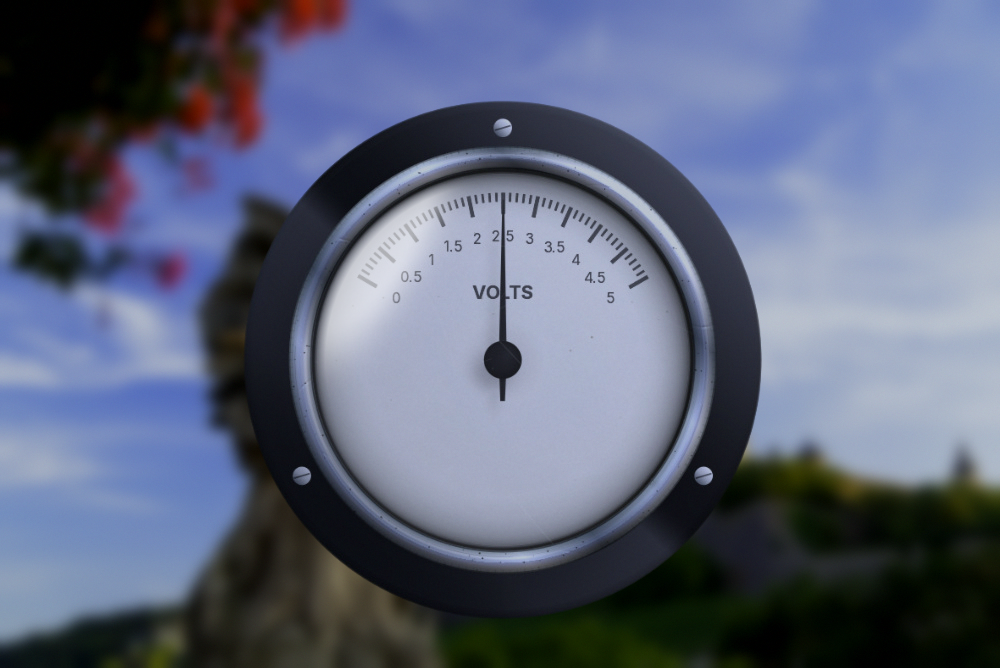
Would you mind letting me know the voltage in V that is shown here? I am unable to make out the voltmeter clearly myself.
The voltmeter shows 2.5 V
